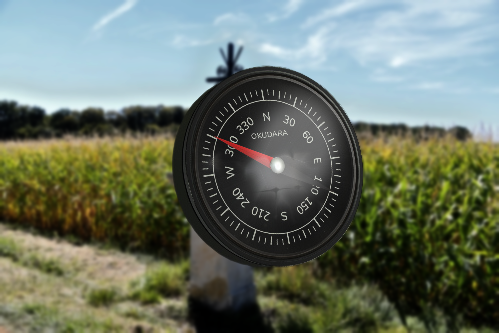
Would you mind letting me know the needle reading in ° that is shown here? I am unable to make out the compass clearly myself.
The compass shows 300 °
